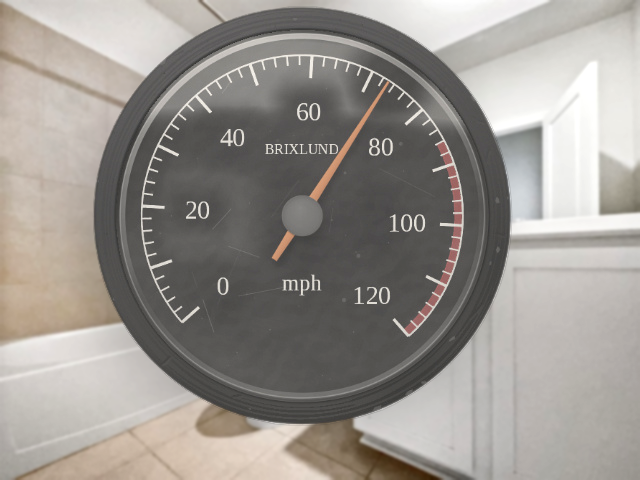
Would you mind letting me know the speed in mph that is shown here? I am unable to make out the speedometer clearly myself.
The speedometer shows 73 mph
